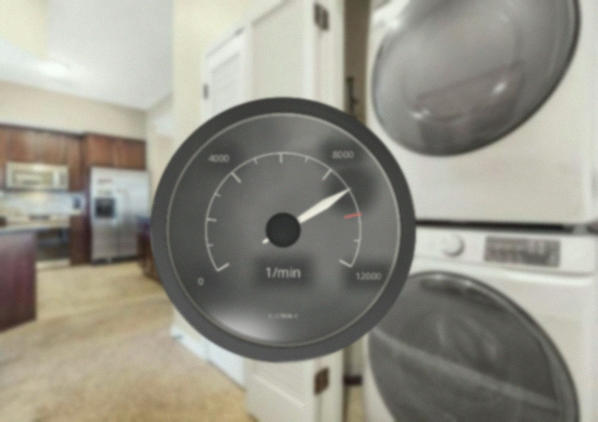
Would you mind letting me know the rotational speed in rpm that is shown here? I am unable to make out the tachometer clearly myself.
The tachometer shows 9000 rpm
